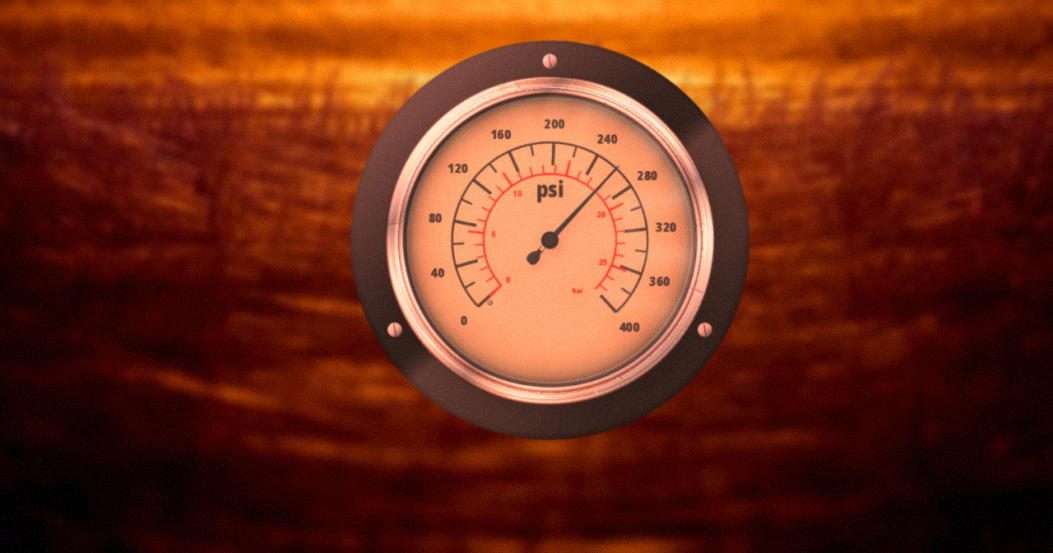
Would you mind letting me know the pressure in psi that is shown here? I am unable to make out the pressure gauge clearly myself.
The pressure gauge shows 260 psi
